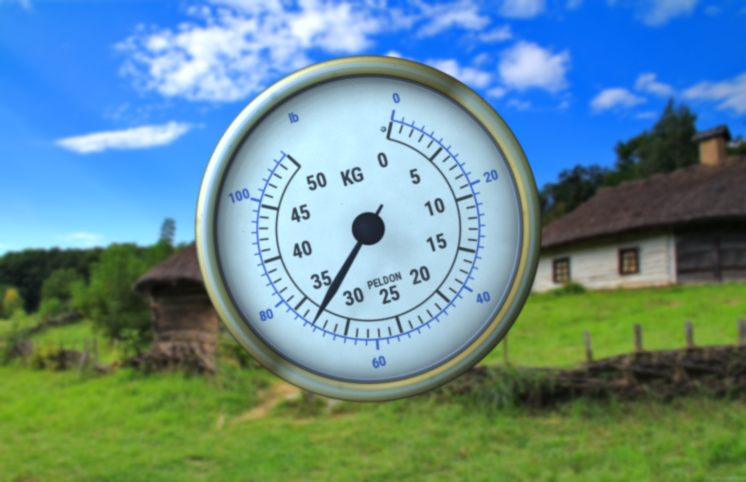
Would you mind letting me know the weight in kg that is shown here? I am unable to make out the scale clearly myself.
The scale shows 33 kg
